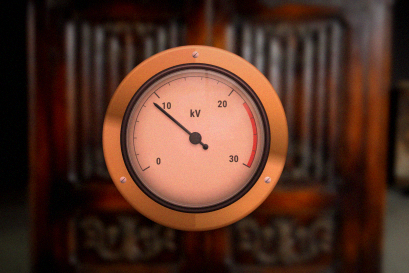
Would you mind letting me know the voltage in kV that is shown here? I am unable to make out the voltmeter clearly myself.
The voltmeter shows 9 kV
